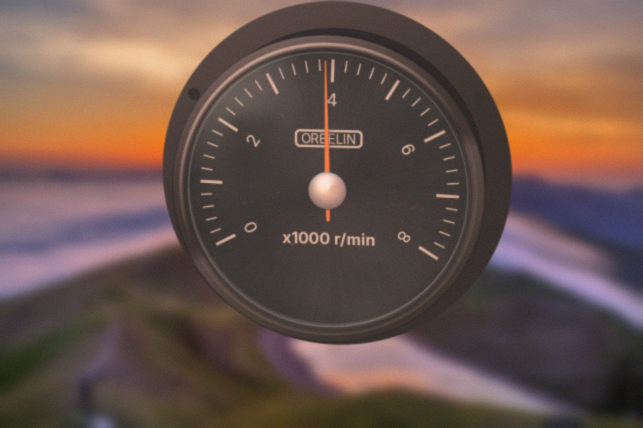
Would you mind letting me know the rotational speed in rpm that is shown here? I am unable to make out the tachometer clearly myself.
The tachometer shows 3900 rpm
